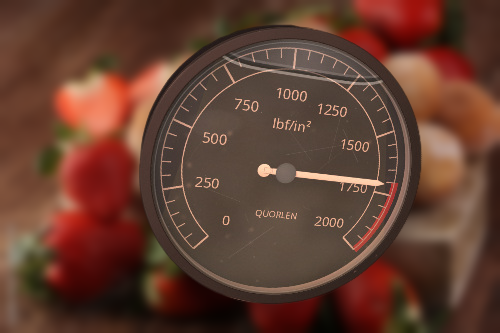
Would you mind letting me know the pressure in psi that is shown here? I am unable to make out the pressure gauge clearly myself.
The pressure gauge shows 1700 psi
